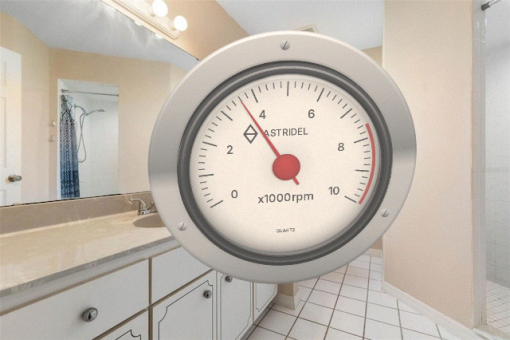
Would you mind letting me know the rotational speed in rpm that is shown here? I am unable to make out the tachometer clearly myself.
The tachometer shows 3600 rpm
